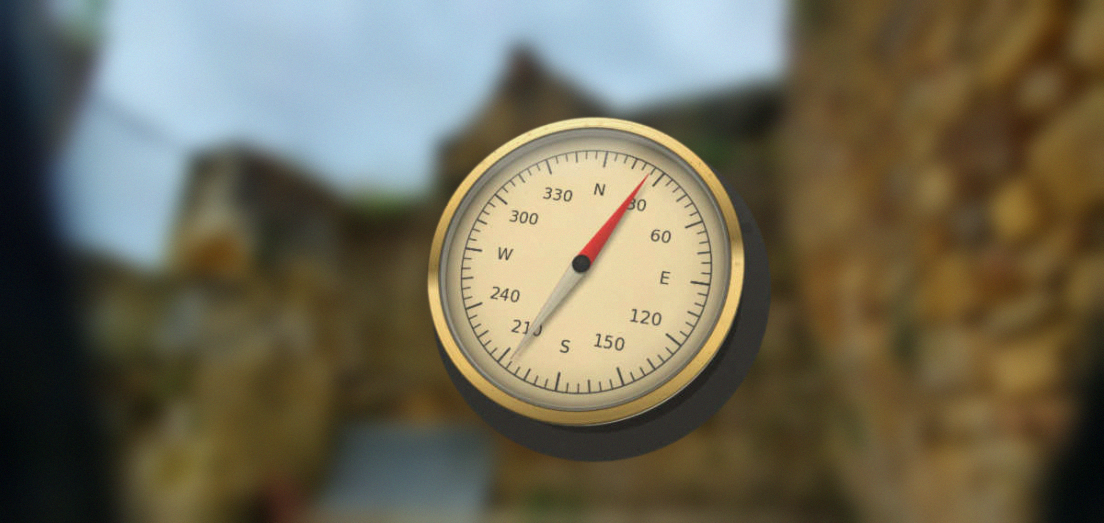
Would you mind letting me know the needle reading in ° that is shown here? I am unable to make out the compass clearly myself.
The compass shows 25 °
